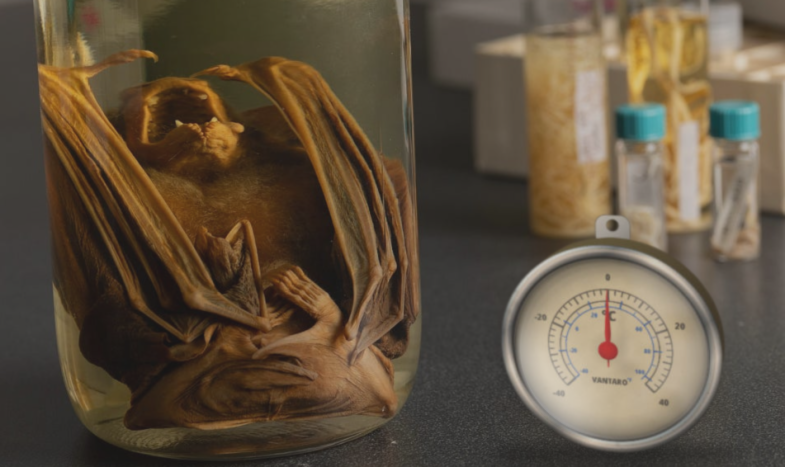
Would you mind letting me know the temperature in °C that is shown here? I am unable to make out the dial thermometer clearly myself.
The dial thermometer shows 0 °C
